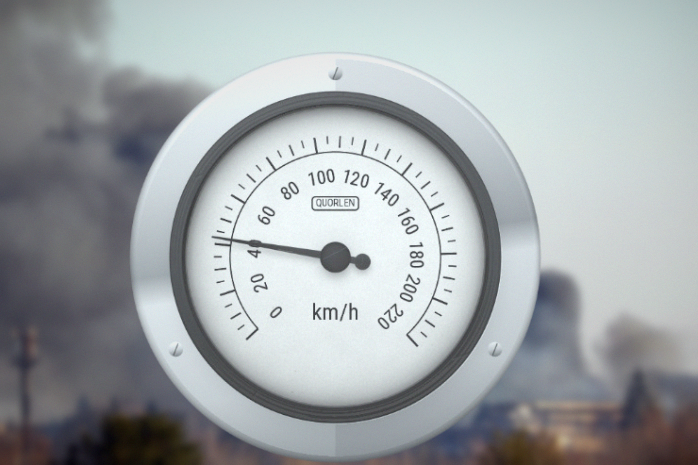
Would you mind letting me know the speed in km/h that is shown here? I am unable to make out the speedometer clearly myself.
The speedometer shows 42.5 km/h
